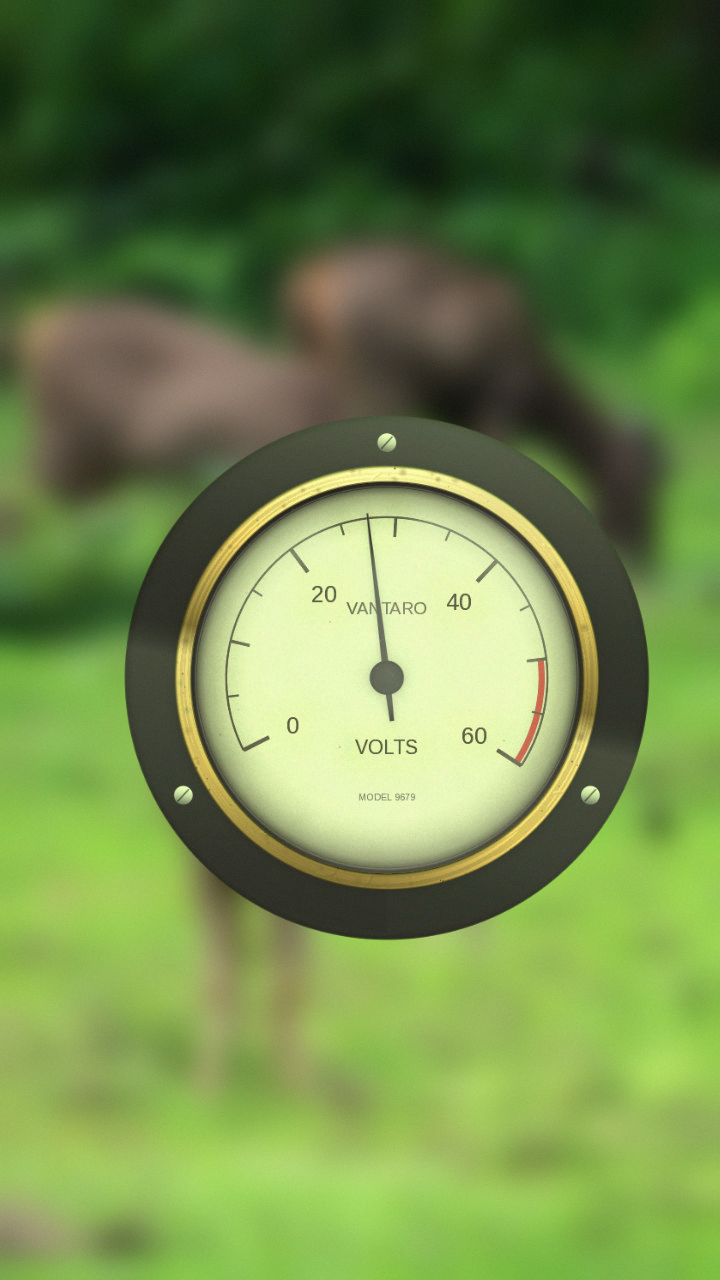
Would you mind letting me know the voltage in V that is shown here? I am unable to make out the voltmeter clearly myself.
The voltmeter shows 27.5 V
